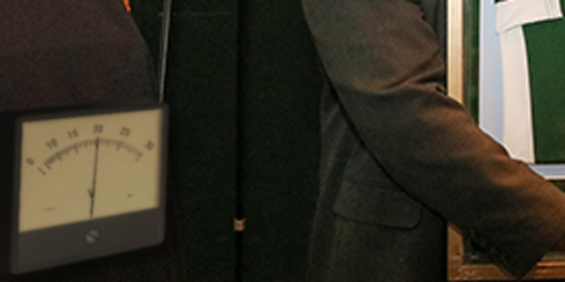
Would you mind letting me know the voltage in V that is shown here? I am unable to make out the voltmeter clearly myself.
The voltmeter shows 20 V
